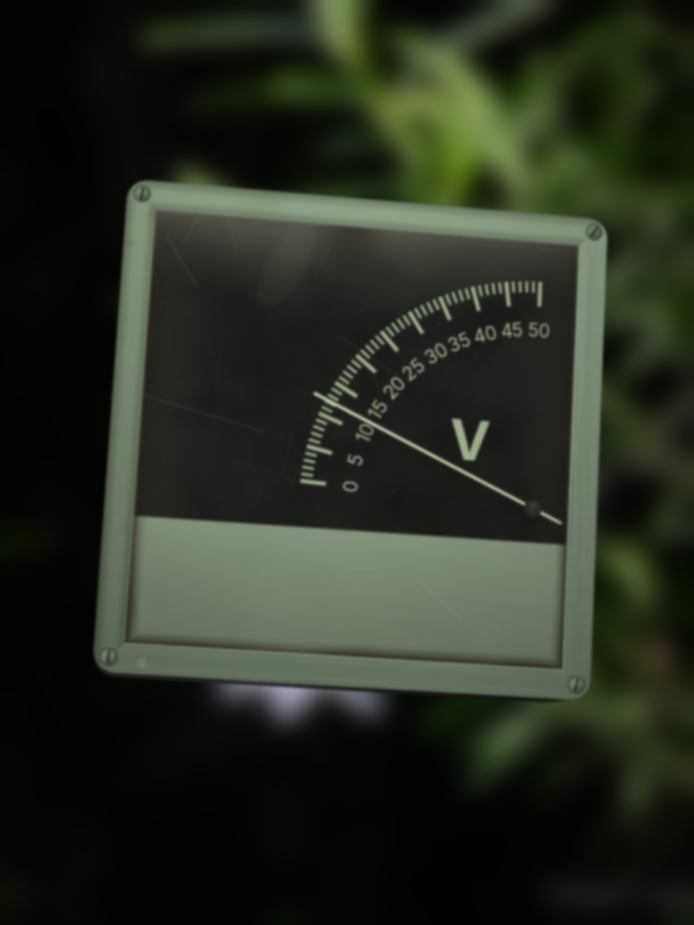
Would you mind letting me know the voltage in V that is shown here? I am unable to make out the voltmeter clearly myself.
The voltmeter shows 12 V
